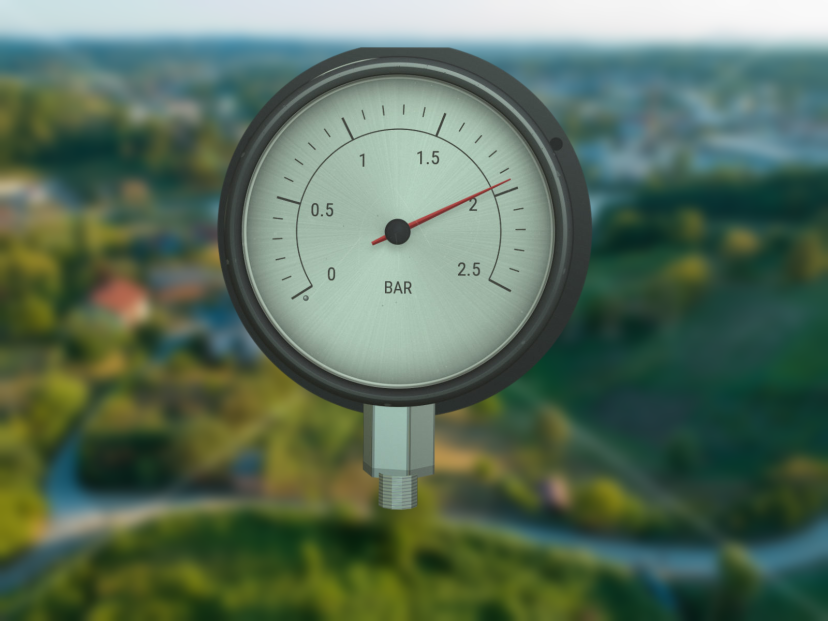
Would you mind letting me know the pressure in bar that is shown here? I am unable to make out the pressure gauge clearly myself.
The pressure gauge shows 1.95 bar
